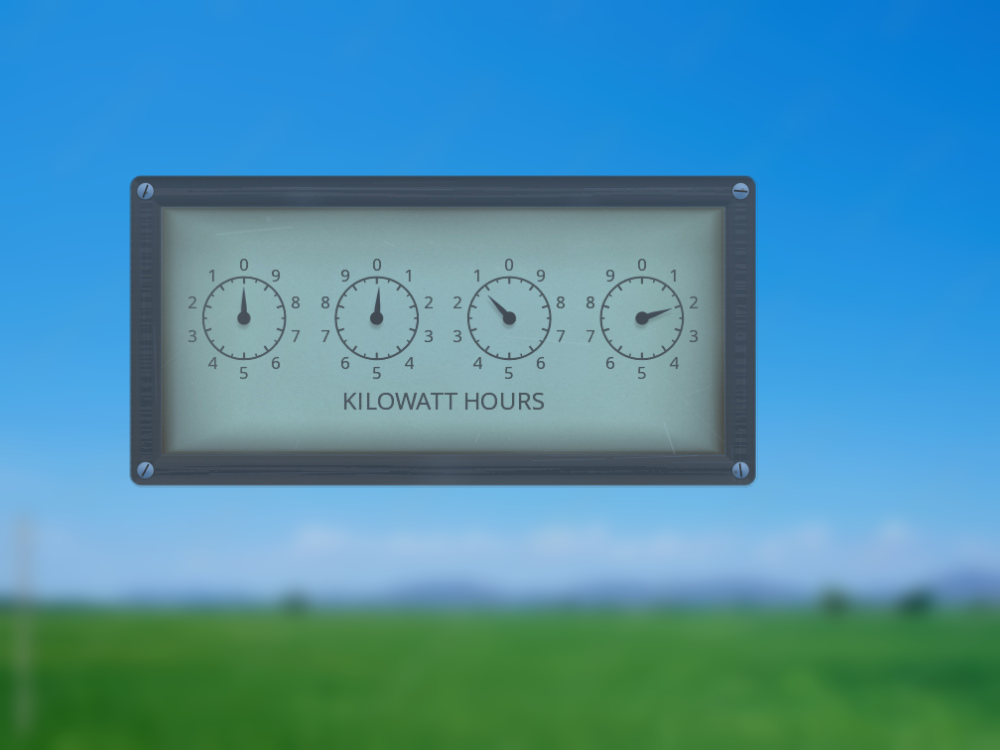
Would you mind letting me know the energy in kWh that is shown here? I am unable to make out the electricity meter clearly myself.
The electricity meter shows 12 kWh
